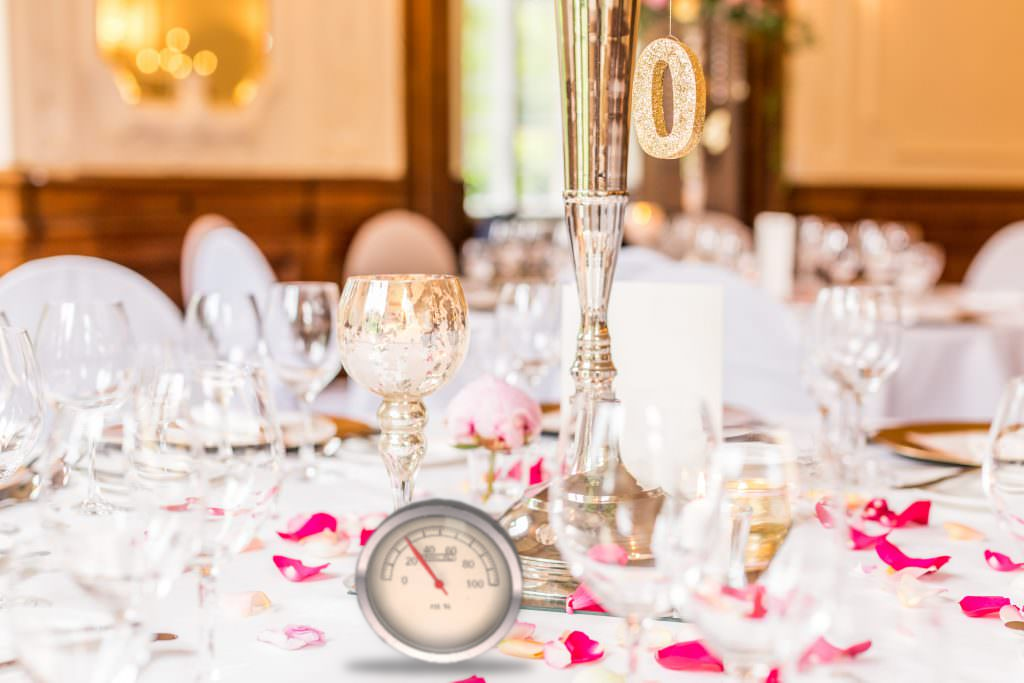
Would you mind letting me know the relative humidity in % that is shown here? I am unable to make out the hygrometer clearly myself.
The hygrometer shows 30 %
